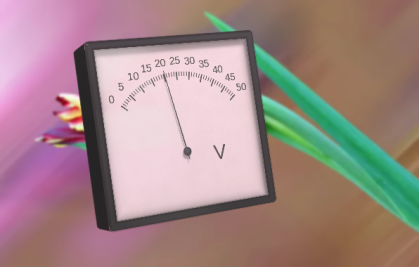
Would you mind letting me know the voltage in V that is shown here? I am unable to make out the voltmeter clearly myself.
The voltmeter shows 20 V
